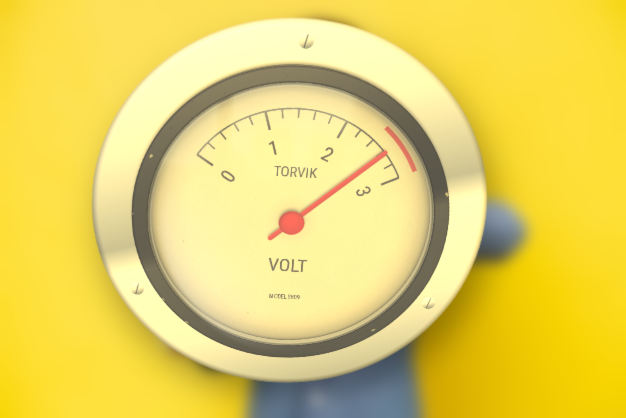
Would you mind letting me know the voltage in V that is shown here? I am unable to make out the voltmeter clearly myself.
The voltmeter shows 2.6 V
